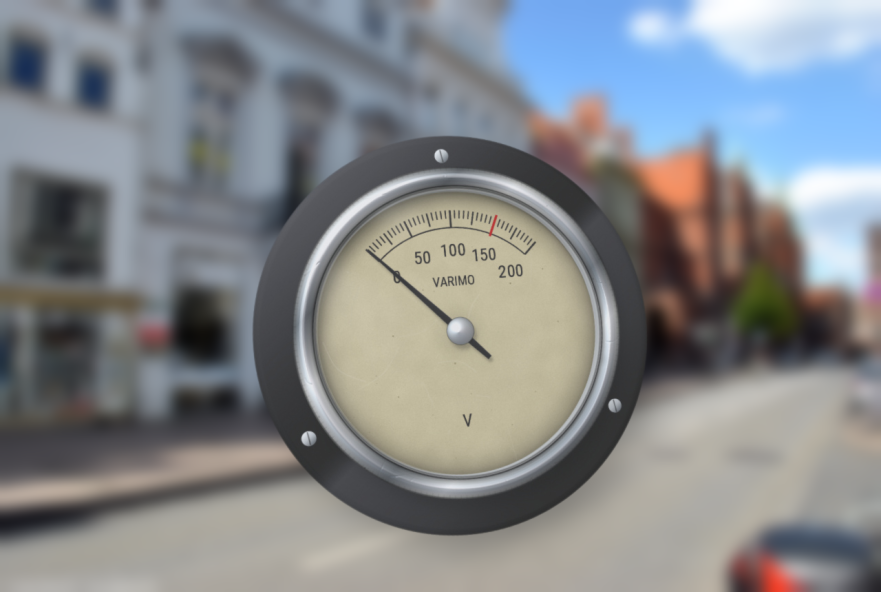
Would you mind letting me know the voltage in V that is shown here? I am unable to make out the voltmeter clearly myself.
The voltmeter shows 0 V
